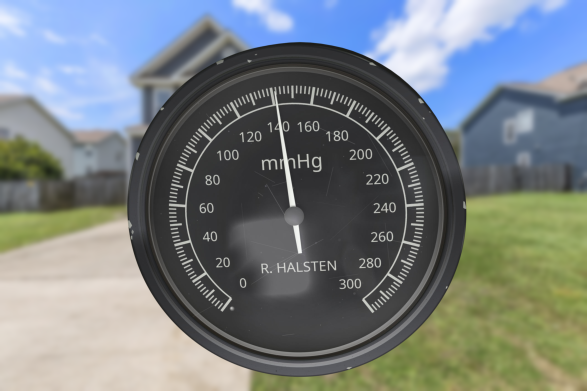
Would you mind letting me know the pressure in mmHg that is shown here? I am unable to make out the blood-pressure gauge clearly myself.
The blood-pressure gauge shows 142 mmHg
